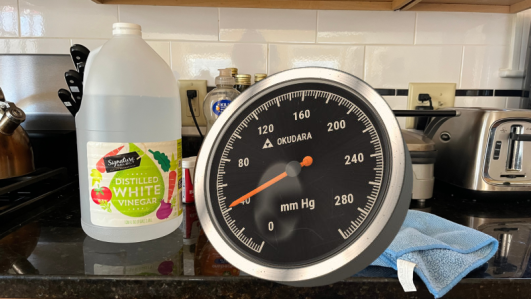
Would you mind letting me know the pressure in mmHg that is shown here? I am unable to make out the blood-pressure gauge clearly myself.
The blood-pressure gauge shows 40 mmHg
